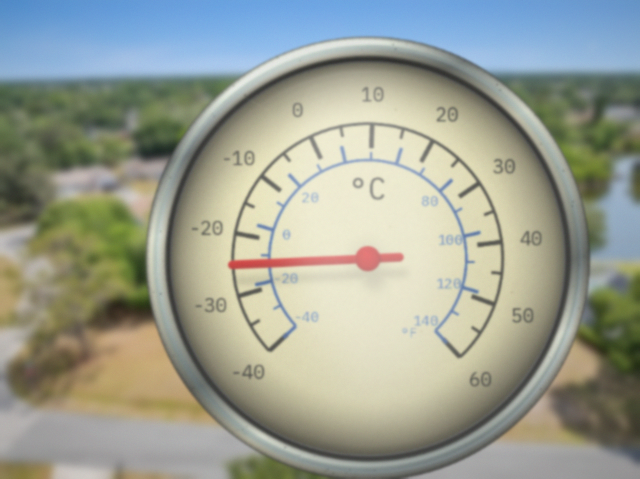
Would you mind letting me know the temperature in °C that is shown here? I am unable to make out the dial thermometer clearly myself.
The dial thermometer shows -25 °C
